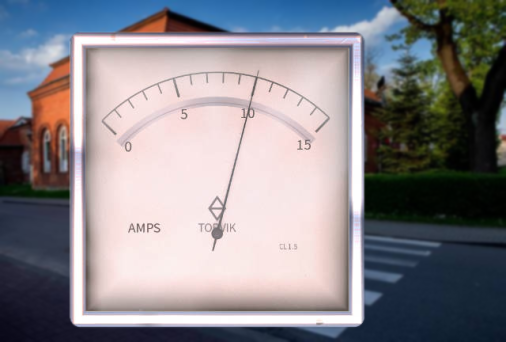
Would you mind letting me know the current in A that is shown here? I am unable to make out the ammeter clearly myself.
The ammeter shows 10 A
